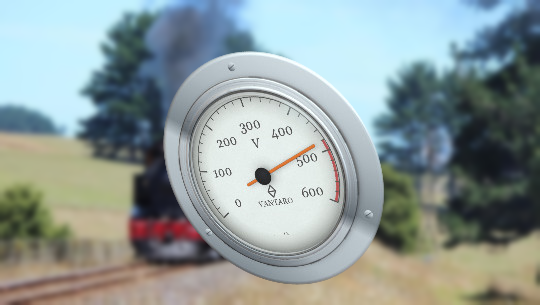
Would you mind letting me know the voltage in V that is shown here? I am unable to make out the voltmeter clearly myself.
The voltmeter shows 480 V
